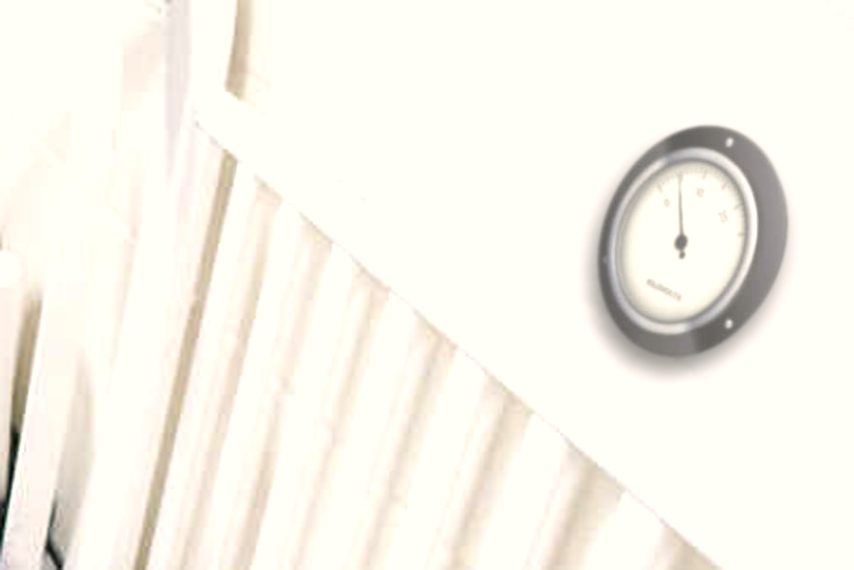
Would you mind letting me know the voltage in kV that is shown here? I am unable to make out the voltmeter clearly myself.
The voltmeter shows 5 kV
